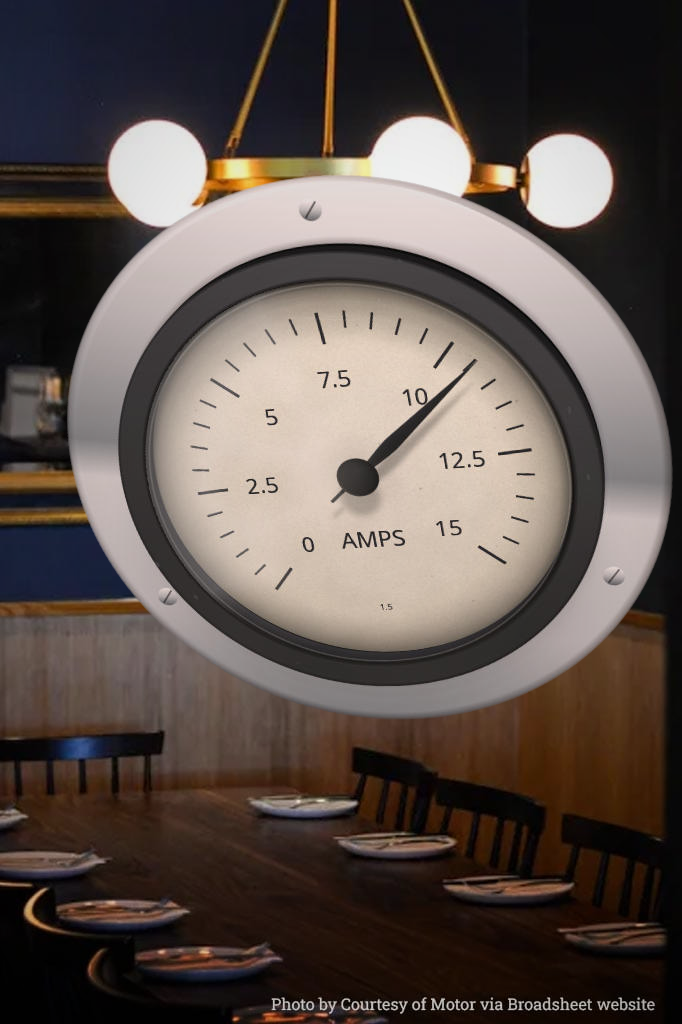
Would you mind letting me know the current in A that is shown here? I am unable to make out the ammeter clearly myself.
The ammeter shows 10.5 A
